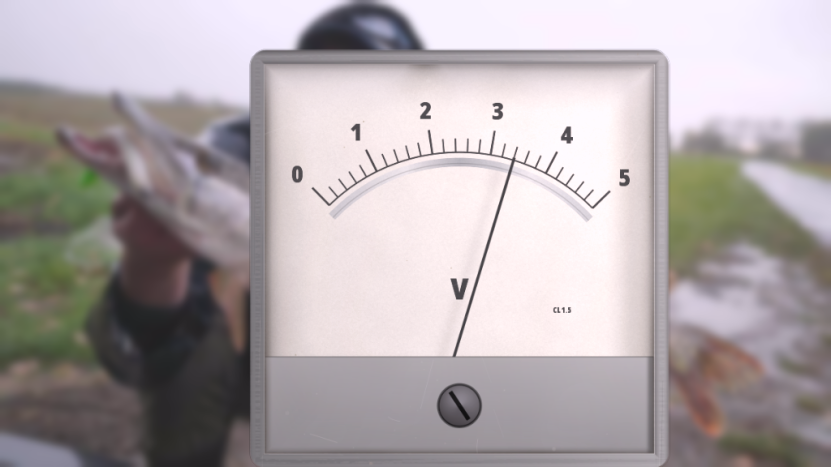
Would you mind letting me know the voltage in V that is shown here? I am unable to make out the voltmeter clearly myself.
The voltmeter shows 3.4 V
